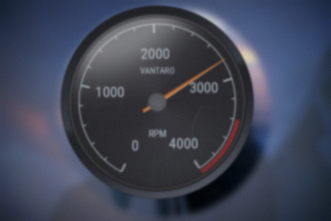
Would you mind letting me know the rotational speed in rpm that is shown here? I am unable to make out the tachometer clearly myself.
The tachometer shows 2800 rpm
